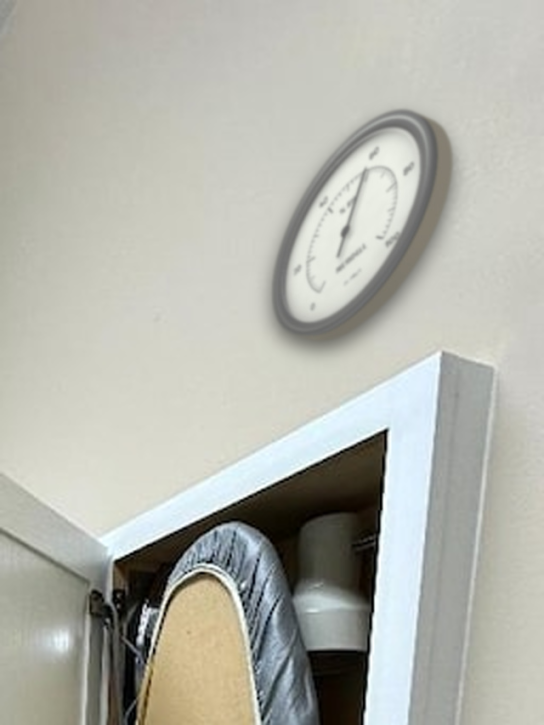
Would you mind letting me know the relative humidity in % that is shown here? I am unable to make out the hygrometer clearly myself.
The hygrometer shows 60 %
